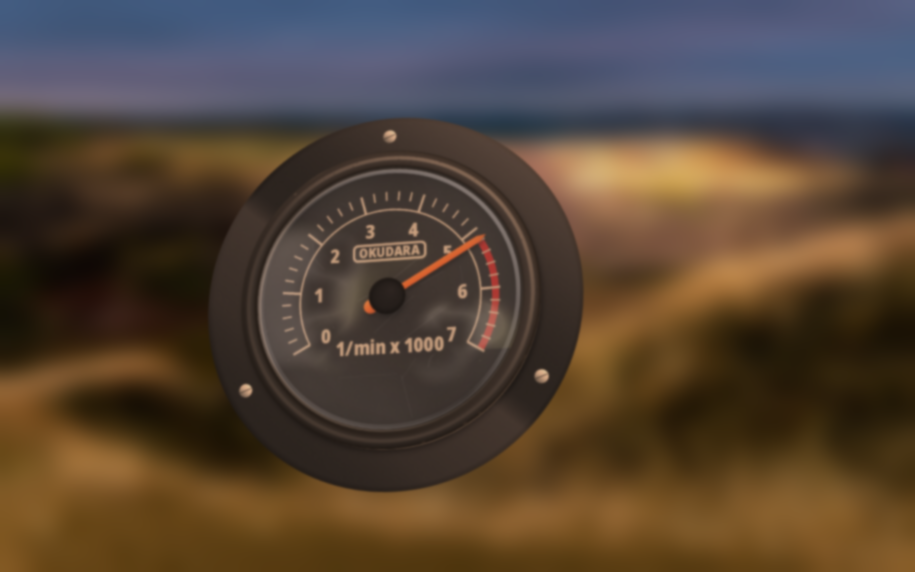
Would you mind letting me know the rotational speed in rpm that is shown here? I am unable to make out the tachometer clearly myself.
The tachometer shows 5200 rpm
